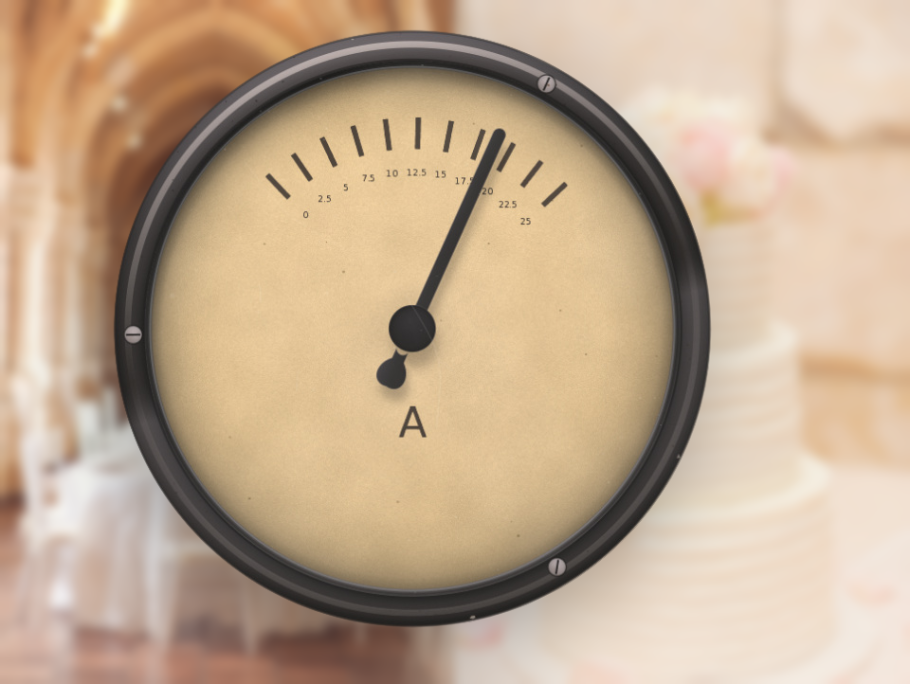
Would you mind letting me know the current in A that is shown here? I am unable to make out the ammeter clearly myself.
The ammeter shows 18.75 A
